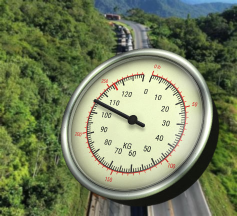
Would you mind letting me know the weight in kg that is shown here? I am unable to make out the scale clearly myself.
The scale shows 105 kg
